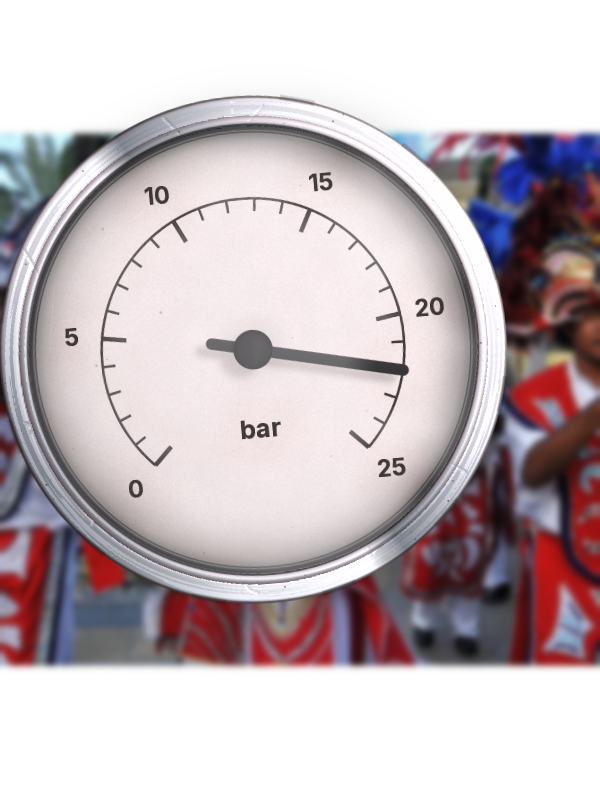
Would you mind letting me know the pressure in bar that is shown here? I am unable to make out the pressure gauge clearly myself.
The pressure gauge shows 22 bar
